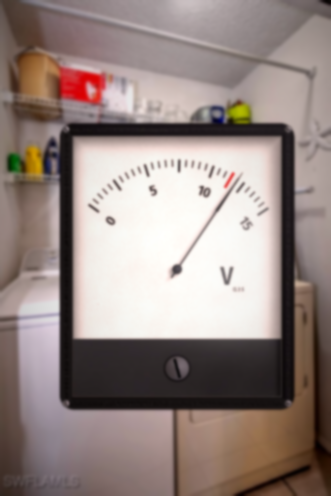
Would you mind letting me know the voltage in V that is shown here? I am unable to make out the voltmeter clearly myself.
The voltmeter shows 12 V
